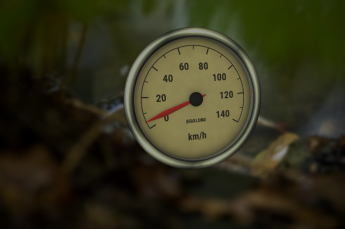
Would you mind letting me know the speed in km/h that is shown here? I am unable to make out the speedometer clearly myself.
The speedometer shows 5 km/h
